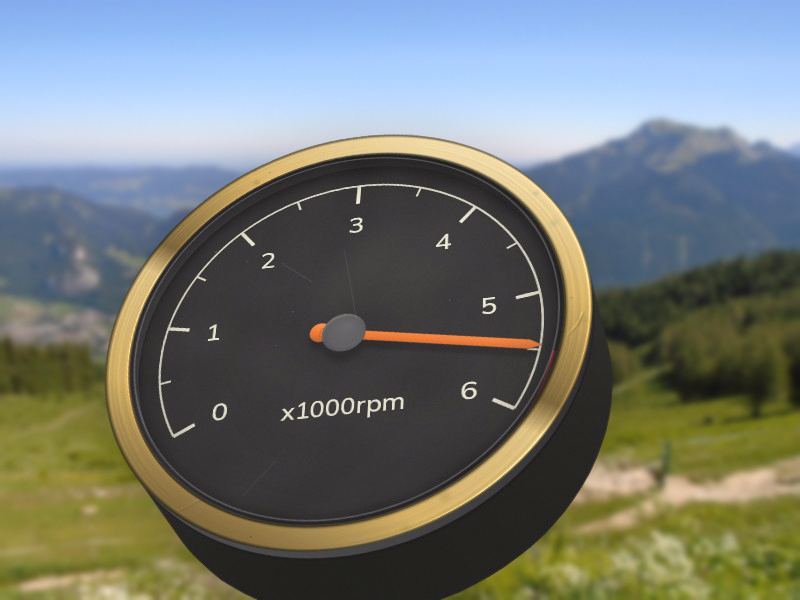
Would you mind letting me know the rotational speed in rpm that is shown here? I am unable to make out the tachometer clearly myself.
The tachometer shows 5500 rpm
